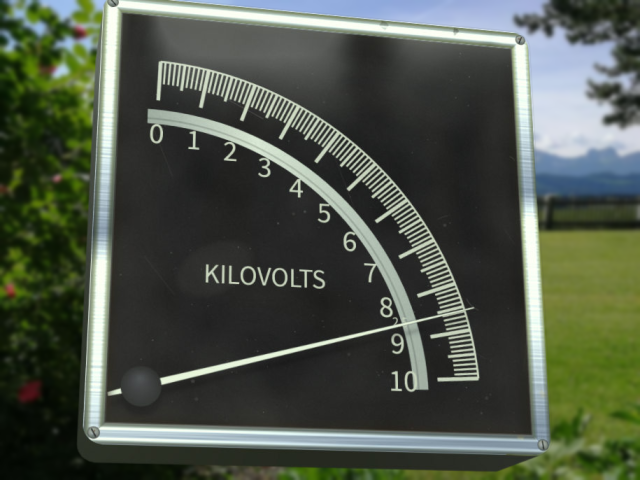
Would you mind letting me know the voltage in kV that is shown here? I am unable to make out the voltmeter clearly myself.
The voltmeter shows 8.6 kV
